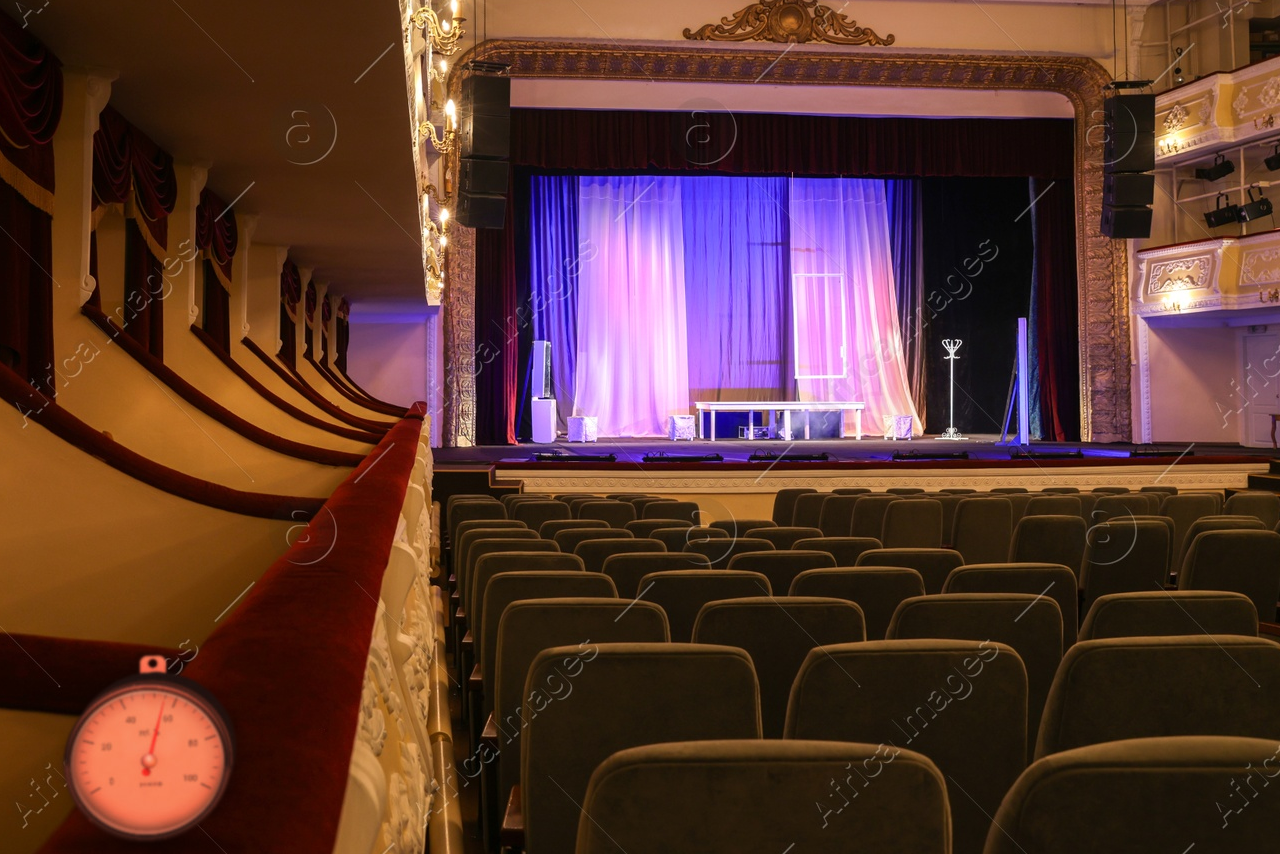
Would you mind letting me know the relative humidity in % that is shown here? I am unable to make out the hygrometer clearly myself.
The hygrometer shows 56 %
